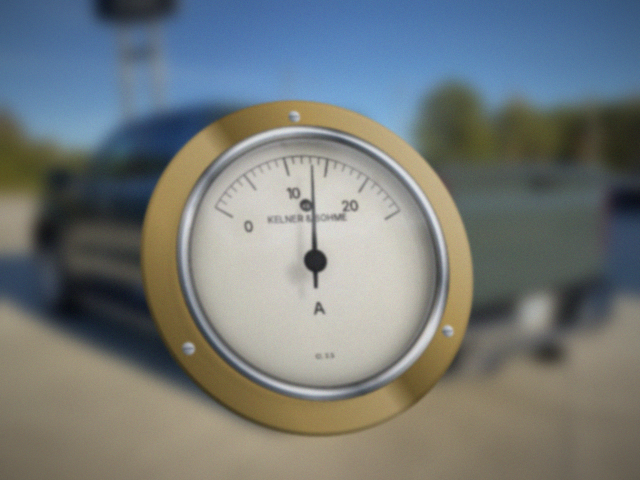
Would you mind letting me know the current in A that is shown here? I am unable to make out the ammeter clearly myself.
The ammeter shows 13 A
